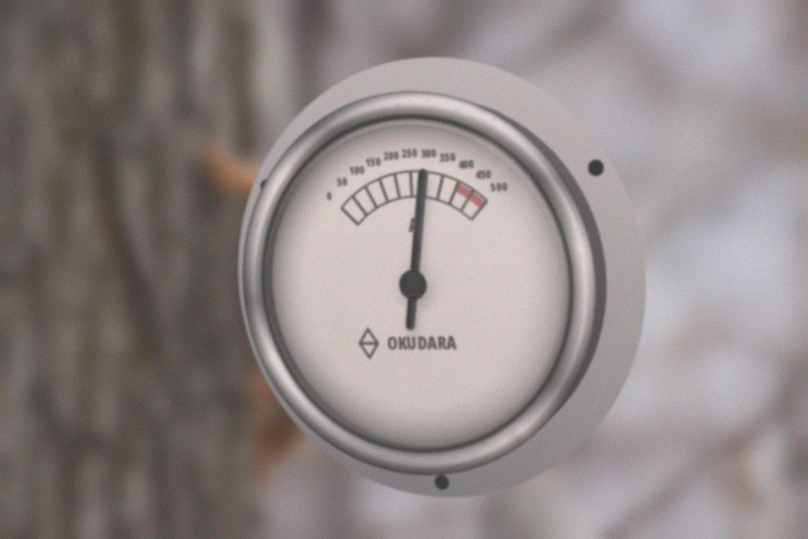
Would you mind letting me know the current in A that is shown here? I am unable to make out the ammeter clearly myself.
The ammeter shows 300 A
